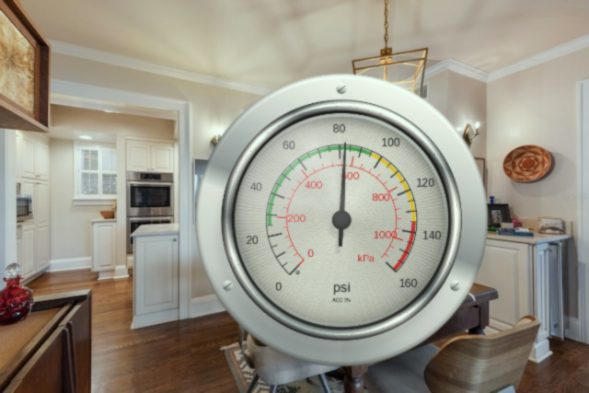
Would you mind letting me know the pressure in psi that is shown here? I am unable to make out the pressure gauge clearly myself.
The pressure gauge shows 82.5 psi
